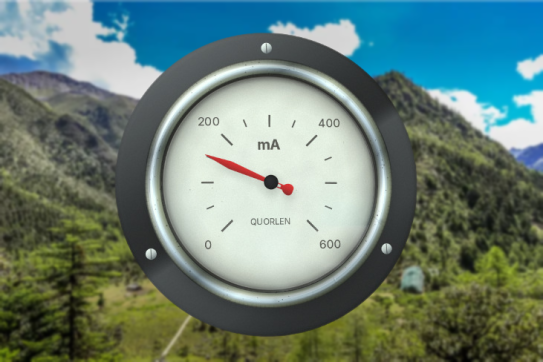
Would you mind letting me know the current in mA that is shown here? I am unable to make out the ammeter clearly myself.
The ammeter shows 150 mA
